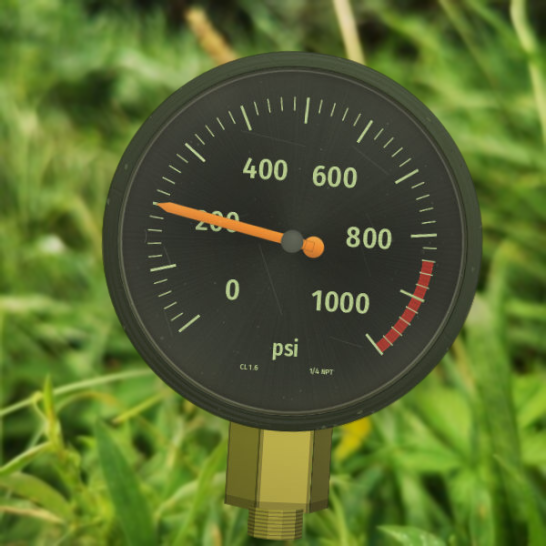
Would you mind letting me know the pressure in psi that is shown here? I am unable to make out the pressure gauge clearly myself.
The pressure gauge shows 200 psi
